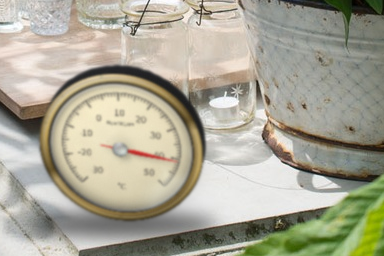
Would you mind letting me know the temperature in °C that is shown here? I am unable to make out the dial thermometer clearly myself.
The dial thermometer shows 40 °C
